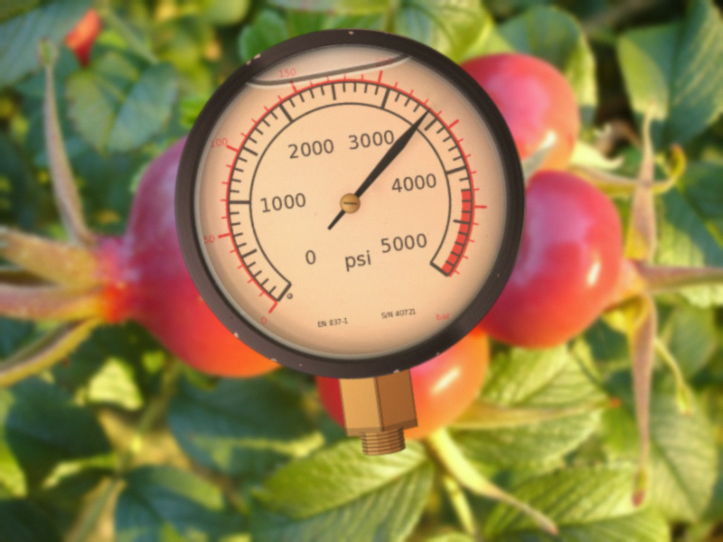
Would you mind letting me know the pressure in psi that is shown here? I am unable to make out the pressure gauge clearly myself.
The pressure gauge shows 3400 psi
